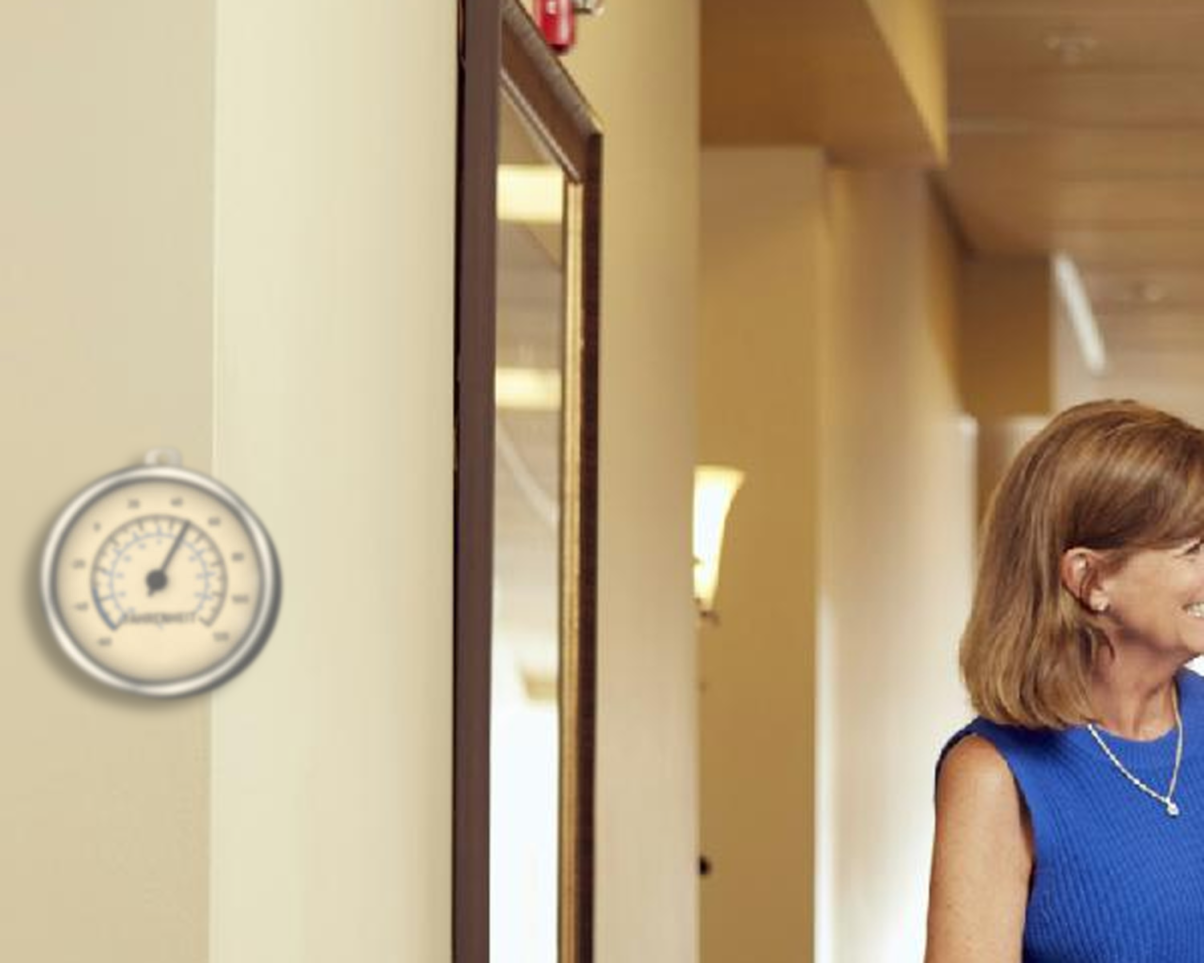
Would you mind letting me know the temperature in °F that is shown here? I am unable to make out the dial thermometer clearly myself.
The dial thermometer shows 50 °F
